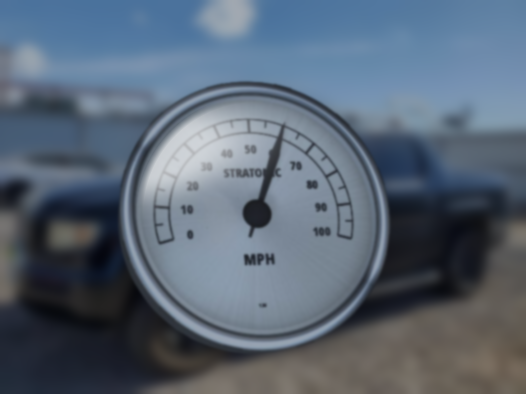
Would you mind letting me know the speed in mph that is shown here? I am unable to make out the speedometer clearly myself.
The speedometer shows 60 mph
